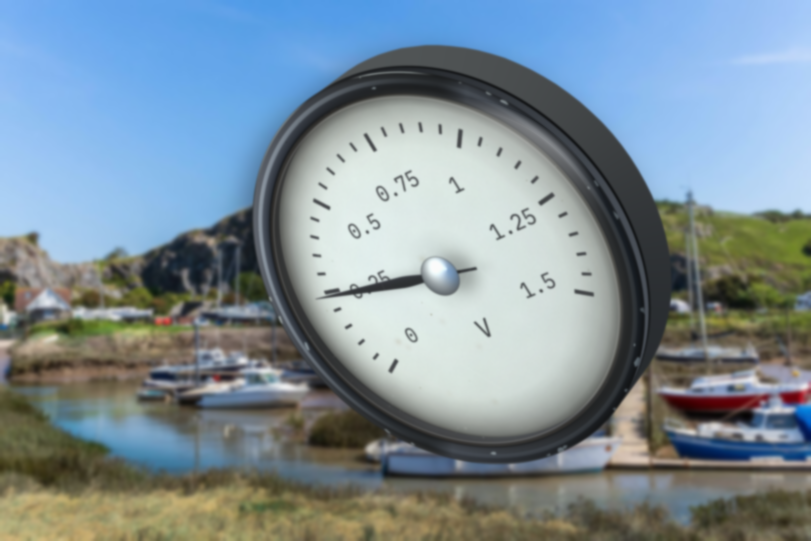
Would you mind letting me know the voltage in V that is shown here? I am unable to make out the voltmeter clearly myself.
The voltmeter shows 0.25 V
